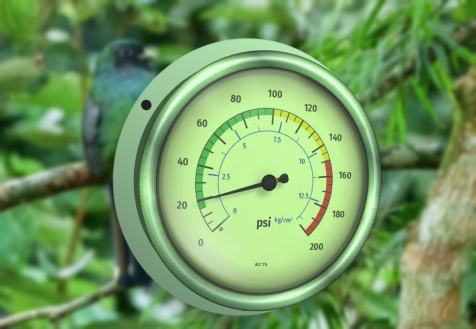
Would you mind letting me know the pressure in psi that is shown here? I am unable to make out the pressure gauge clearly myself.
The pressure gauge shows 20 psi
